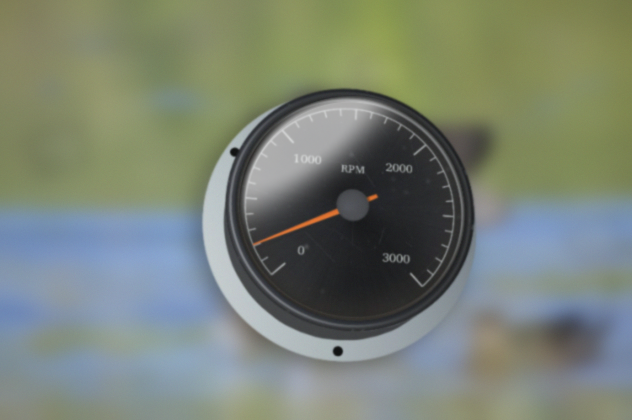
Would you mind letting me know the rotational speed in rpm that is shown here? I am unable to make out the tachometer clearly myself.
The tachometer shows 200 rpm
